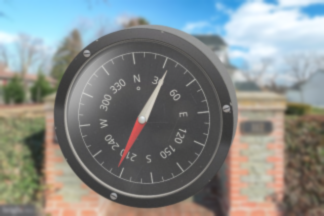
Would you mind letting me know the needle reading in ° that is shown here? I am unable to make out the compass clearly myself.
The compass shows 215 °
